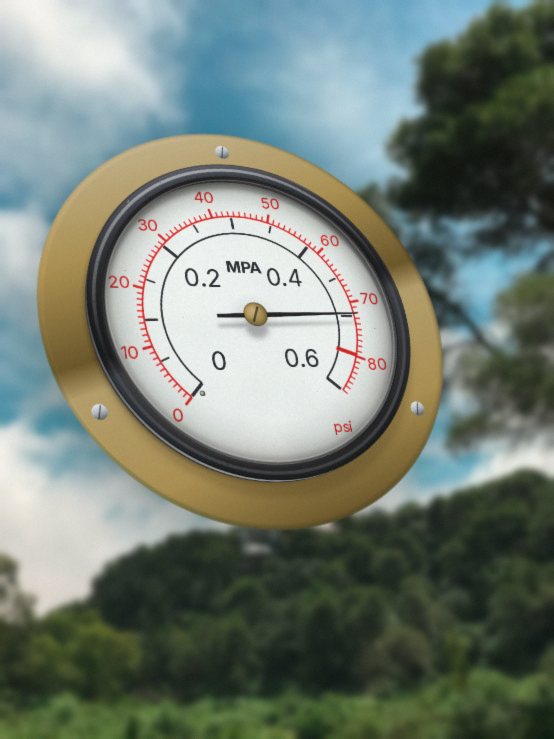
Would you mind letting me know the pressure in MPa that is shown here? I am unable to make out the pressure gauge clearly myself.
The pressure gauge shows 0.5 MPa
